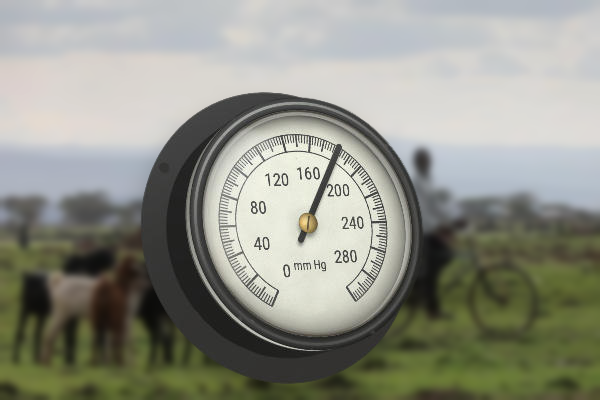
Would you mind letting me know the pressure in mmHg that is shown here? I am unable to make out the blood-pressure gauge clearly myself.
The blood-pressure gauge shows 180 mmHg
